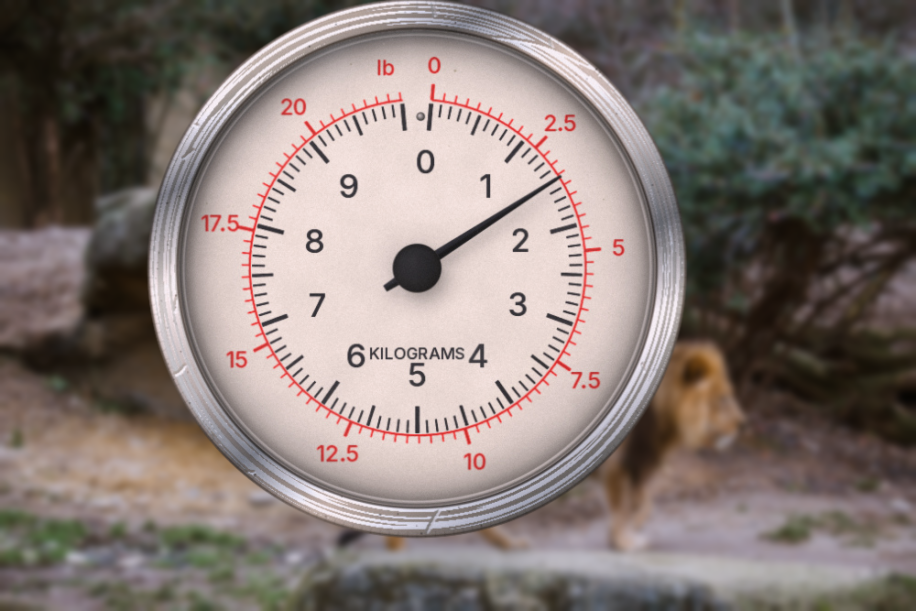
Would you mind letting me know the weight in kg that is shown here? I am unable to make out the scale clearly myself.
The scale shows 1.5 kg
